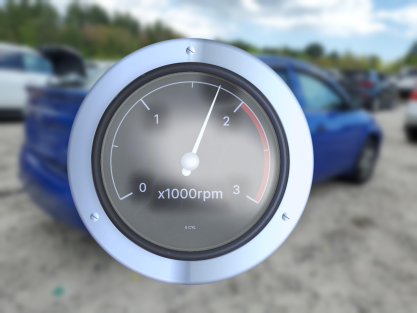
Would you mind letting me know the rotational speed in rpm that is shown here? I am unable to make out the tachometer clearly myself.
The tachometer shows 1750 rpm
